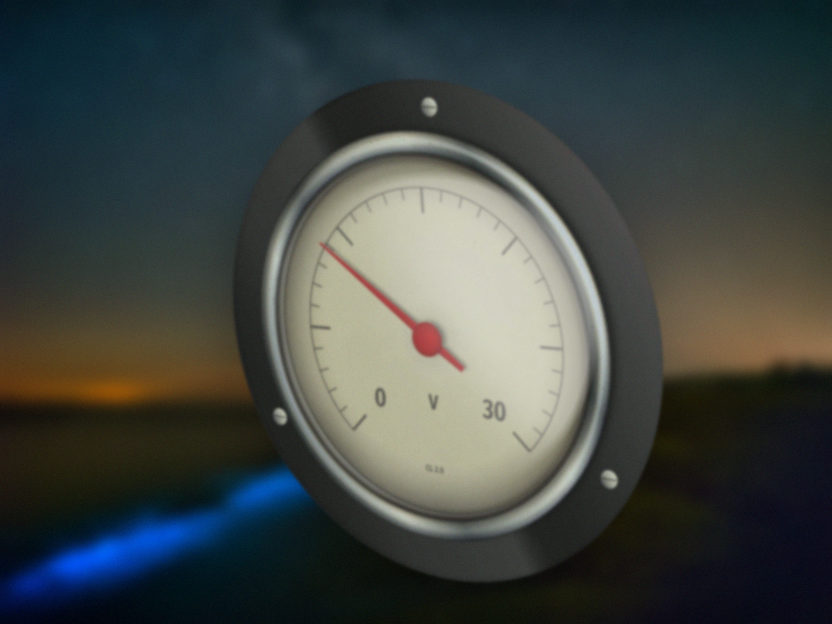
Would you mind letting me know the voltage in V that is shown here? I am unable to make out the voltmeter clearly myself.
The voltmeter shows 9 V
